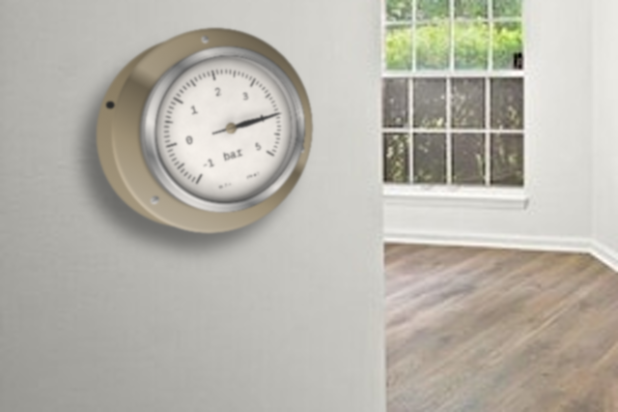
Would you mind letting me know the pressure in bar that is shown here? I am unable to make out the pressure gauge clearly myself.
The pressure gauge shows 4 bar
